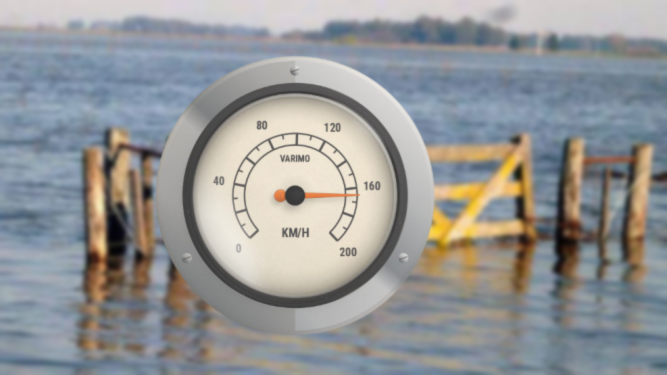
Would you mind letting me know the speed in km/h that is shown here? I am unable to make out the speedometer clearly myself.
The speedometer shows 165 km/h
